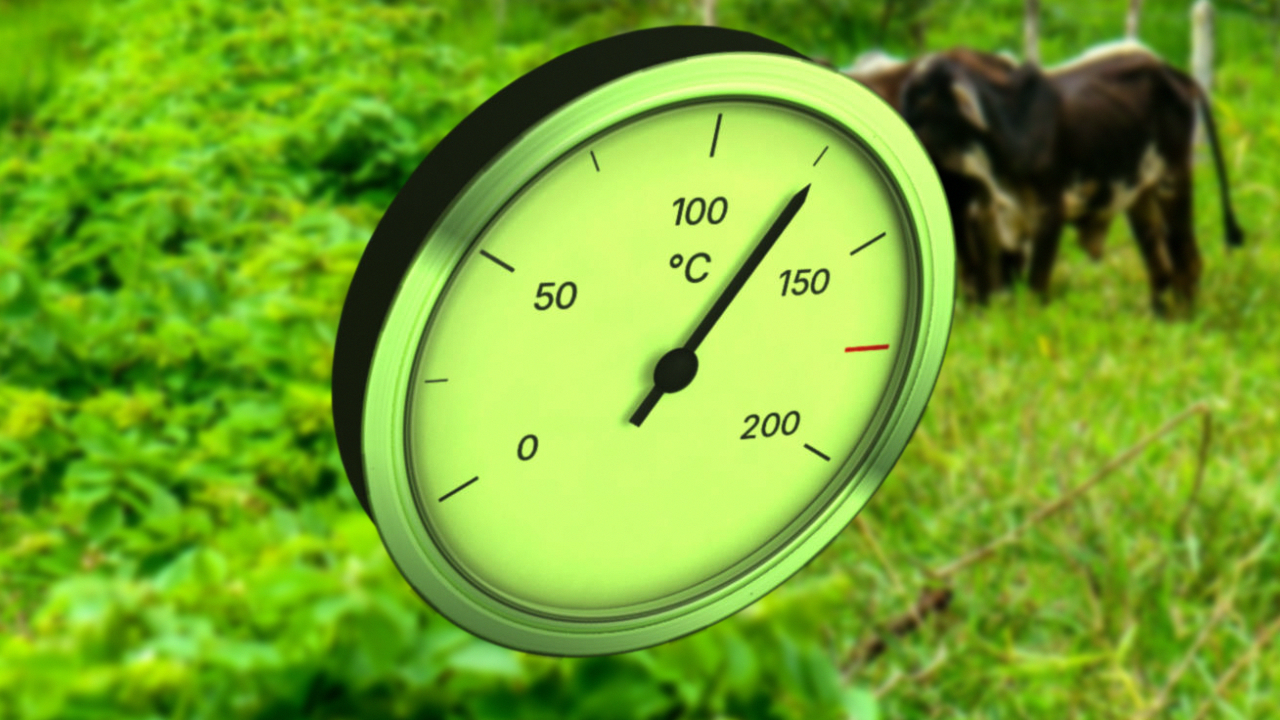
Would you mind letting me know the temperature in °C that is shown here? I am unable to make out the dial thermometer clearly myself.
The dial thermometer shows 125 °C
